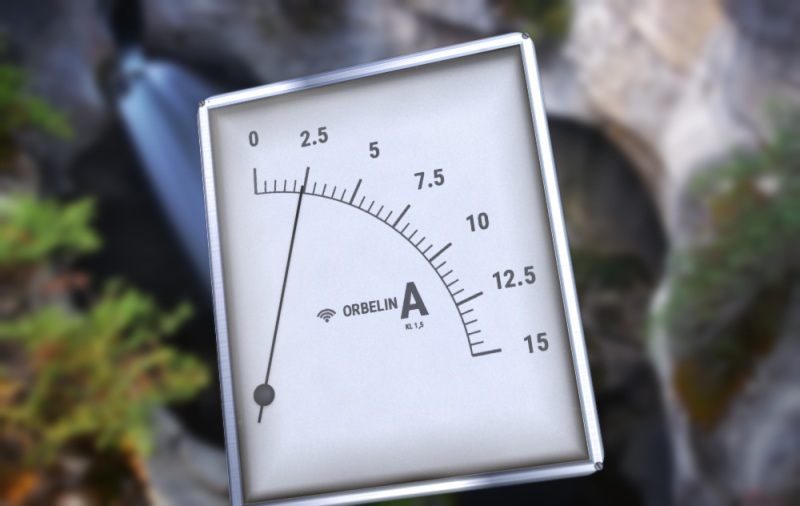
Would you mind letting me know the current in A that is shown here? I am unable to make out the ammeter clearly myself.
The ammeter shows 2.5 A
